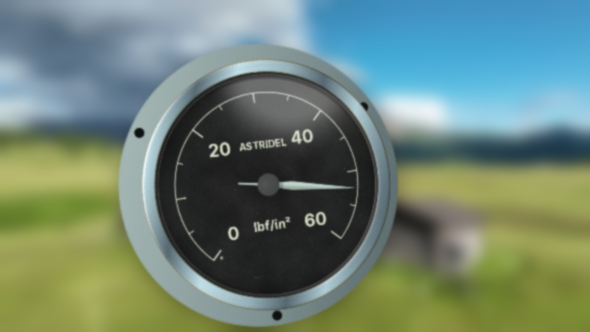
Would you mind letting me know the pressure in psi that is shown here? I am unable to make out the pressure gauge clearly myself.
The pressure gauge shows 52.5 psi
